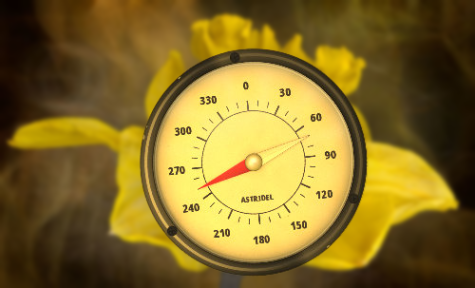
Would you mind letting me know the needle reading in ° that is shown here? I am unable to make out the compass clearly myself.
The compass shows 250 °
